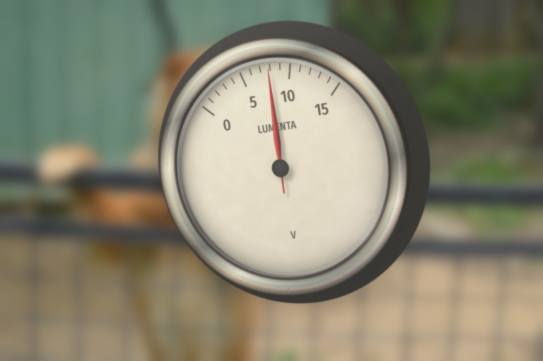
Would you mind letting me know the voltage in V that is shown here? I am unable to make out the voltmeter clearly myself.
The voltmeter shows 8 V
